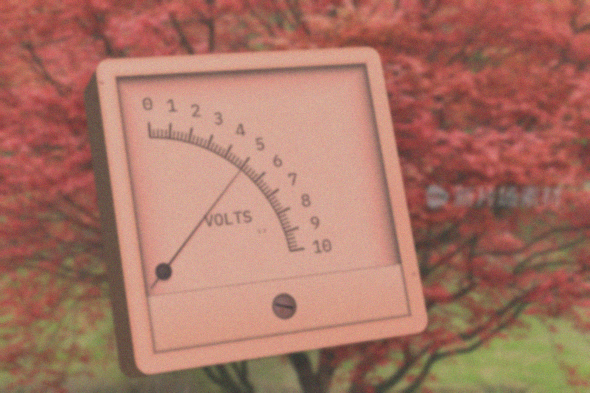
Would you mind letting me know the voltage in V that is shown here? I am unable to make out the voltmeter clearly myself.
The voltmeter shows 5 V
